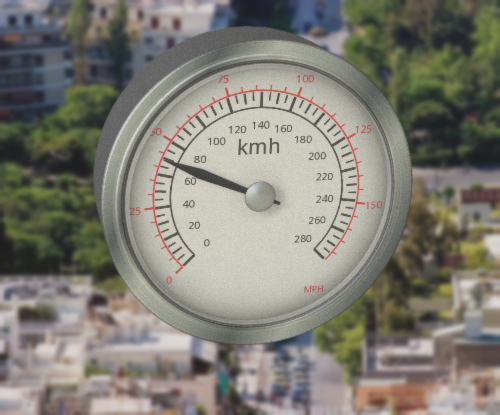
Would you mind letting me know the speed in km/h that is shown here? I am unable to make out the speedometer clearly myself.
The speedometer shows 70 km/h
